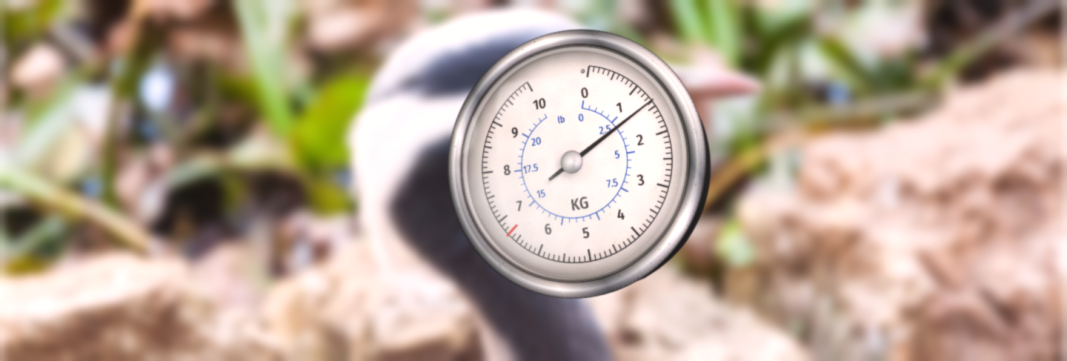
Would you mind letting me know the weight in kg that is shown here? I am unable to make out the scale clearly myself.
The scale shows 1.4 kg
